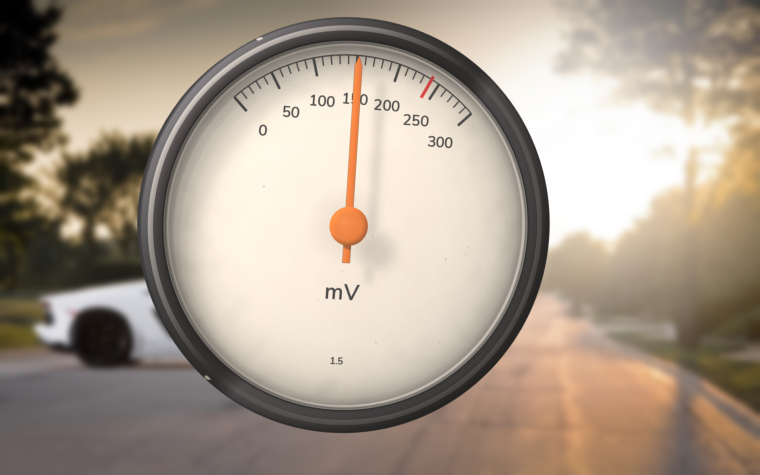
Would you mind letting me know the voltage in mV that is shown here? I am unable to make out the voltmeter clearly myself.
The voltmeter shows 150 mV
